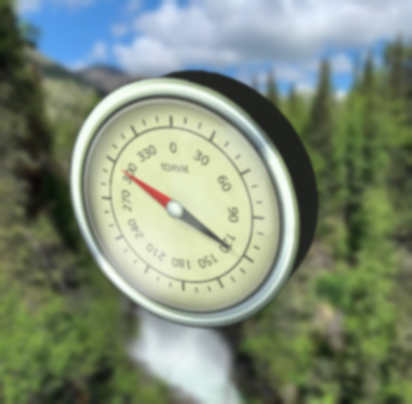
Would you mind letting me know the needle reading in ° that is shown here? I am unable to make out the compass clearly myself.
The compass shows 300 °
